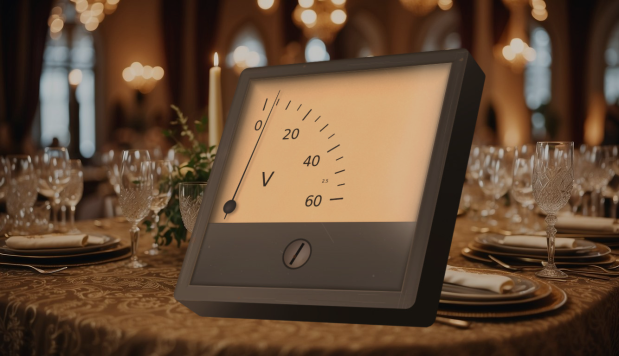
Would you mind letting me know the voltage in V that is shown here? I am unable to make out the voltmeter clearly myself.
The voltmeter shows 5 V
